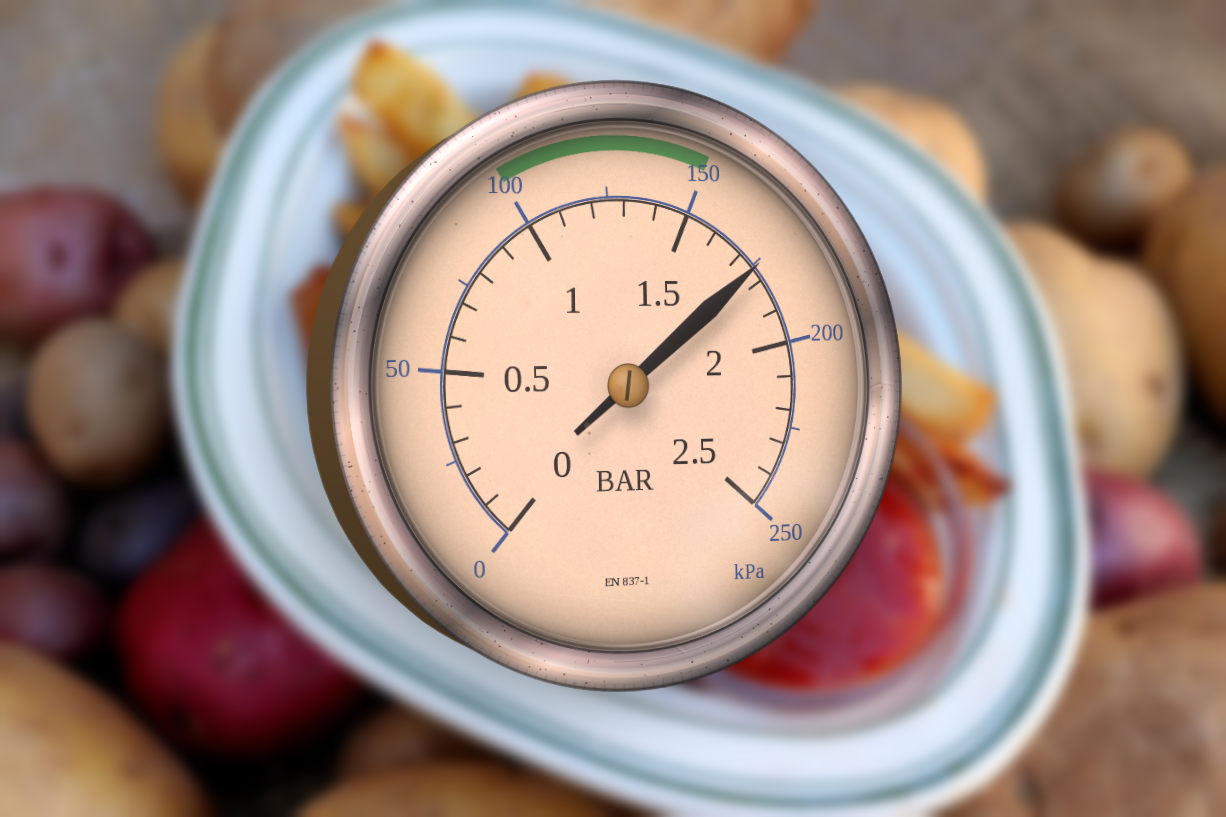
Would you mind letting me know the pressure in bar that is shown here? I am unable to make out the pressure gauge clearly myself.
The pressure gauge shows 1.75 bar
